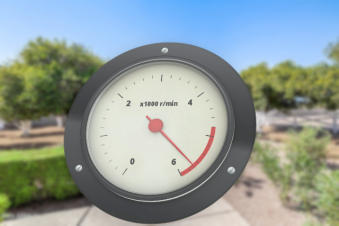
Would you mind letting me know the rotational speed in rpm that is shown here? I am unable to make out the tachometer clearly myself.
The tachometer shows 5700 rpm
